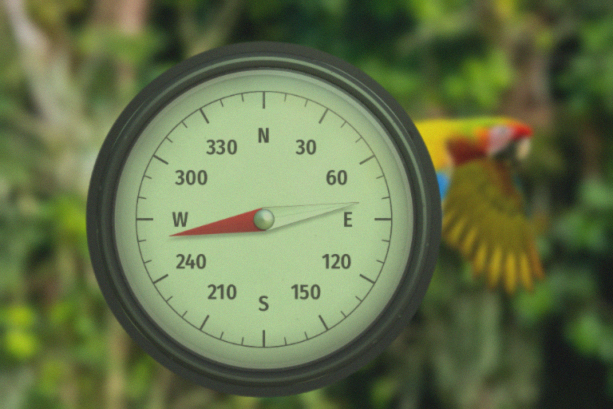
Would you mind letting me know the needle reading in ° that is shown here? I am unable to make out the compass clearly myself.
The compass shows 260 °
